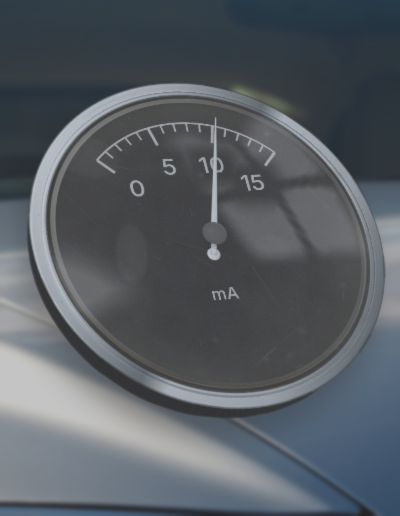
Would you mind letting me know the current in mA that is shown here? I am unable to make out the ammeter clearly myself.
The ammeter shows 10 mA
